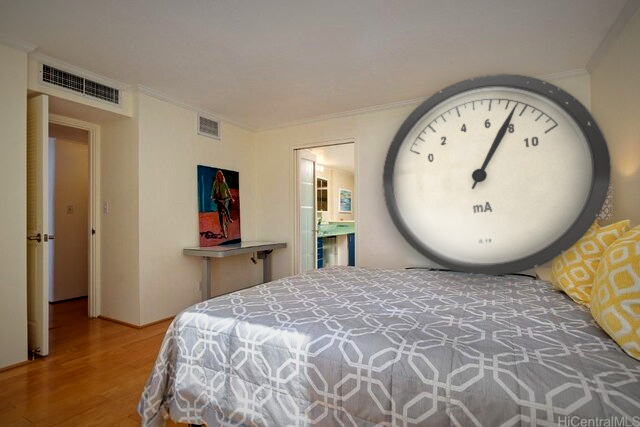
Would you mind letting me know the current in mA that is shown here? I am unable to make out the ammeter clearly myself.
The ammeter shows 7.5 mA
